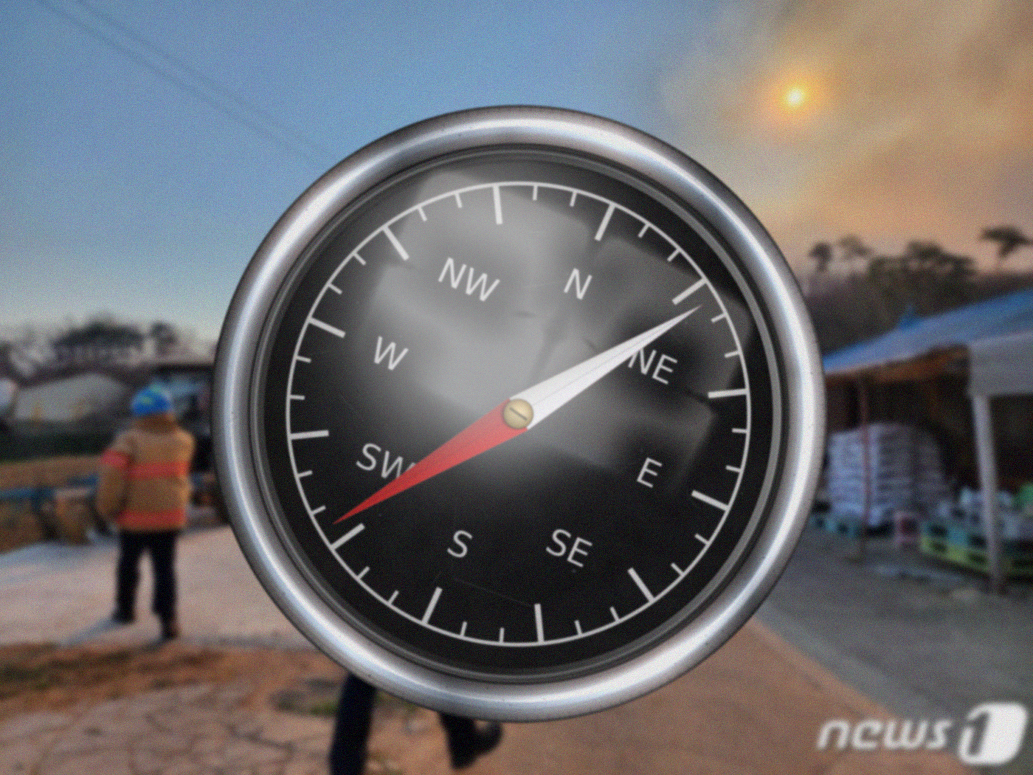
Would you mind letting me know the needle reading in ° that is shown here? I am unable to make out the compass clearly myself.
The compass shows 215 °
